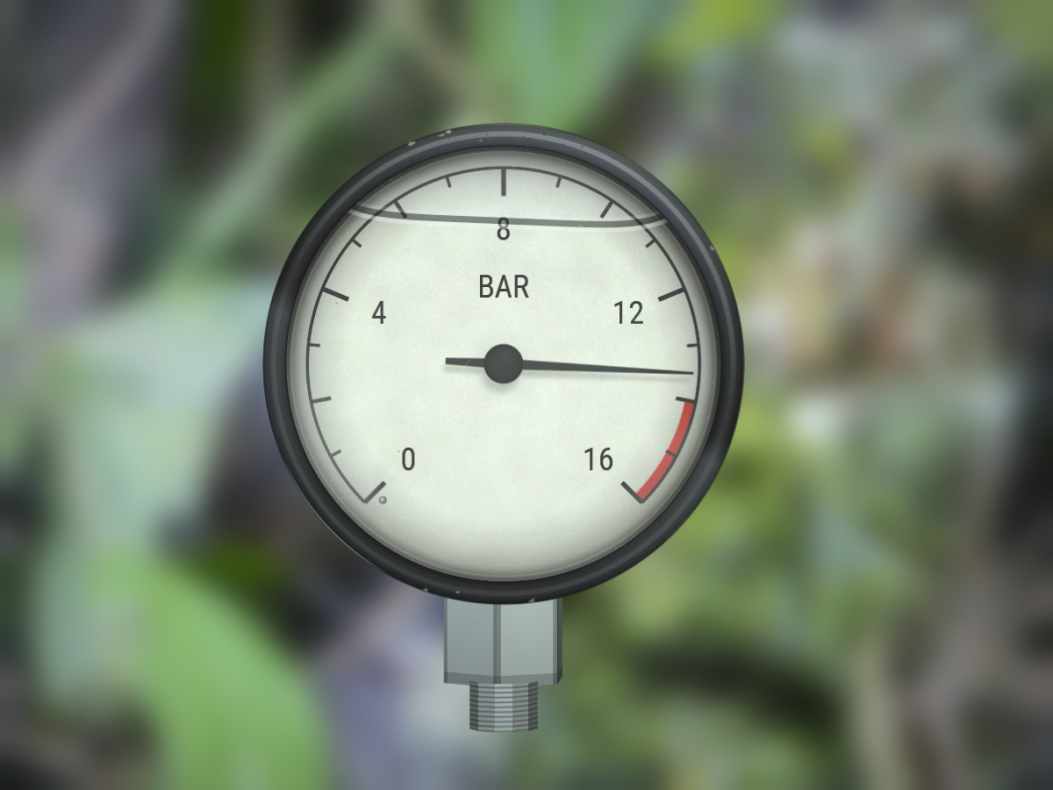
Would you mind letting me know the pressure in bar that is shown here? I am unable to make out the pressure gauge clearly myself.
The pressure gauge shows 13.5 bar
